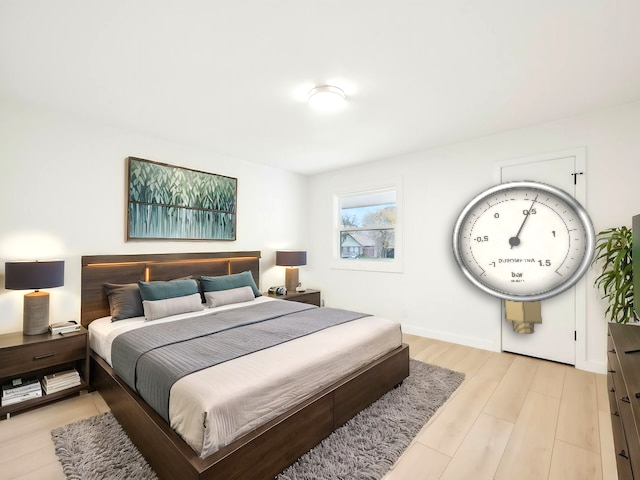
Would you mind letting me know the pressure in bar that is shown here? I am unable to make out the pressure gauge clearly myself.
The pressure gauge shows 0.5 bar
